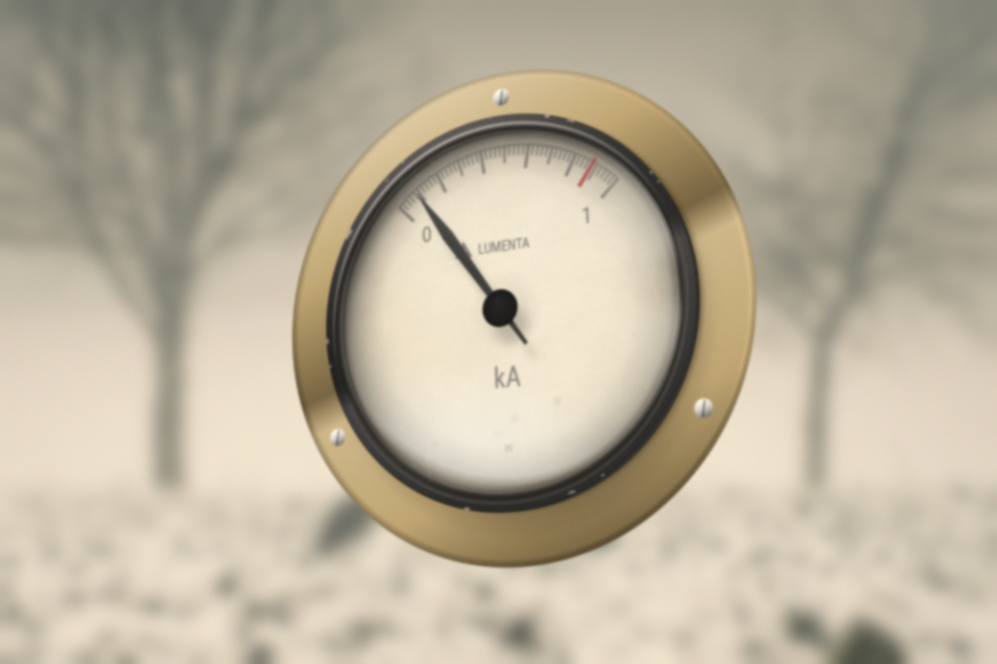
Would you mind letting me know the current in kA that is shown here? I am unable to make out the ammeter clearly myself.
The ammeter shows 0.1 kA
